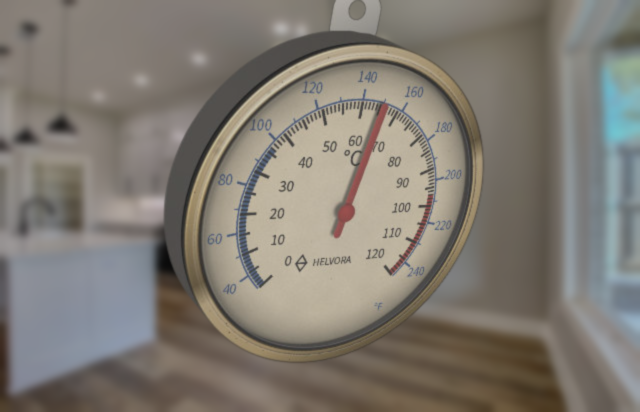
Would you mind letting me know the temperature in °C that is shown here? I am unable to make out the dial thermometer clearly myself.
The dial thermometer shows 65 °C
